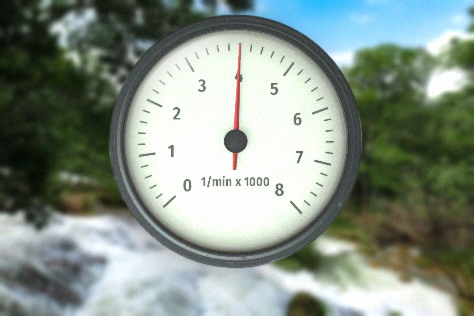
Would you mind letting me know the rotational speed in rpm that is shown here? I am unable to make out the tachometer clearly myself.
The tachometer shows 4000 rpm
